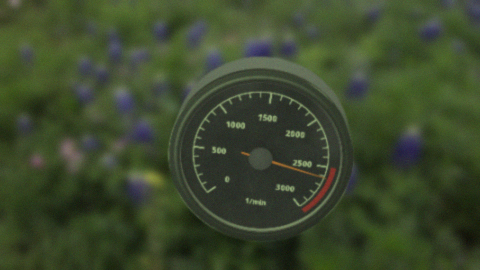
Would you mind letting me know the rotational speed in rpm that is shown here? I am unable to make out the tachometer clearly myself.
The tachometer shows 2600 rpm
